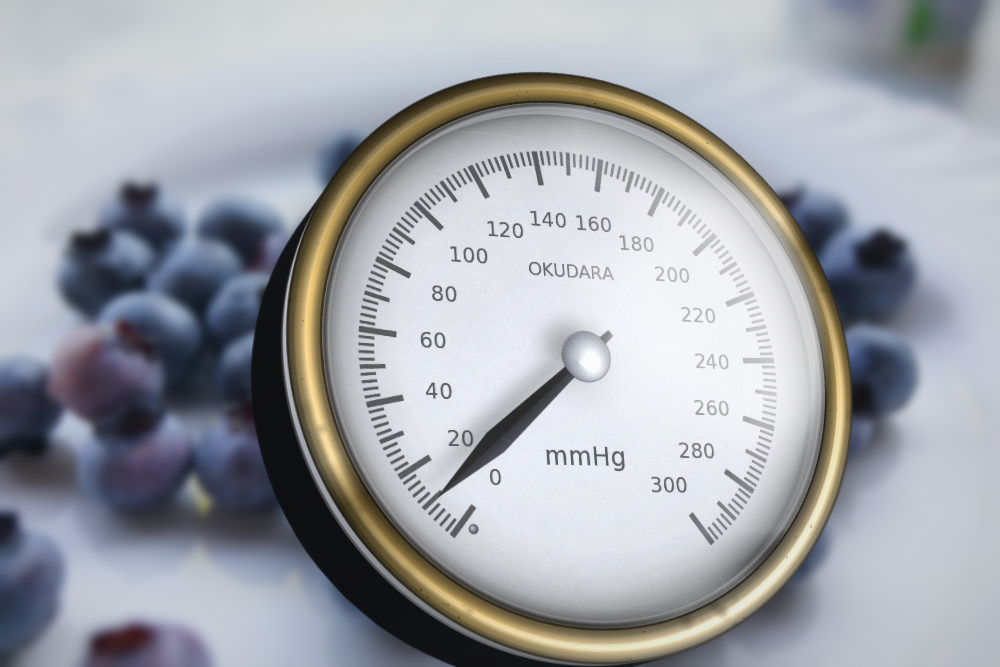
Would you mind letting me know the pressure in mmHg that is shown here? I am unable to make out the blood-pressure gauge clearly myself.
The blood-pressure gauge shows 10 mmHg
